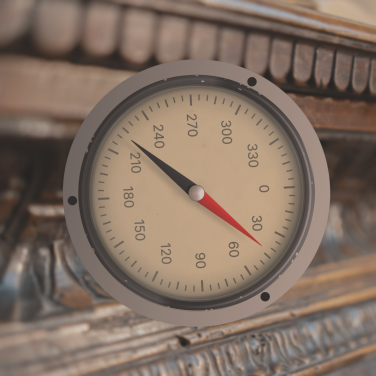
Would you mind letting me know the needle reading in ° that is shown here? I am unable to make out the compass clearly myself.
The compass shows 42.5 °
